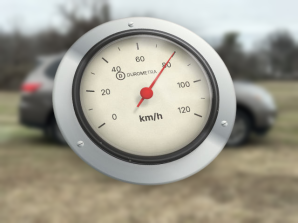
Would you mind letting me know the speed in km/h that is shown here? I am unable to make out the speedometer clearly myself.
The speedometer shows 80 km/h
